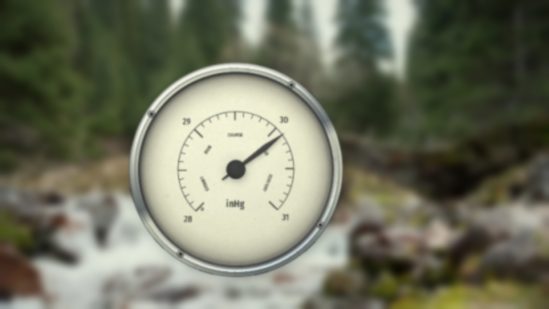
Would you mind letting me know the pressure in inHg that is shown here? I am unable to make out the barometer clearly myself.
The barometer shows 30.1 inHg
